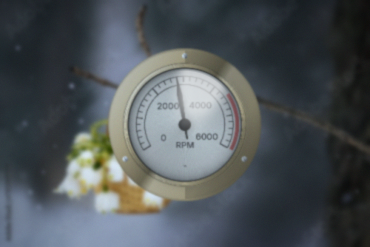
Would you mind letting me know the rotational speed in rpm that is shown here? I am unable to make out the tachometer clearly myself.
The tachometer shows 2800 rpm
